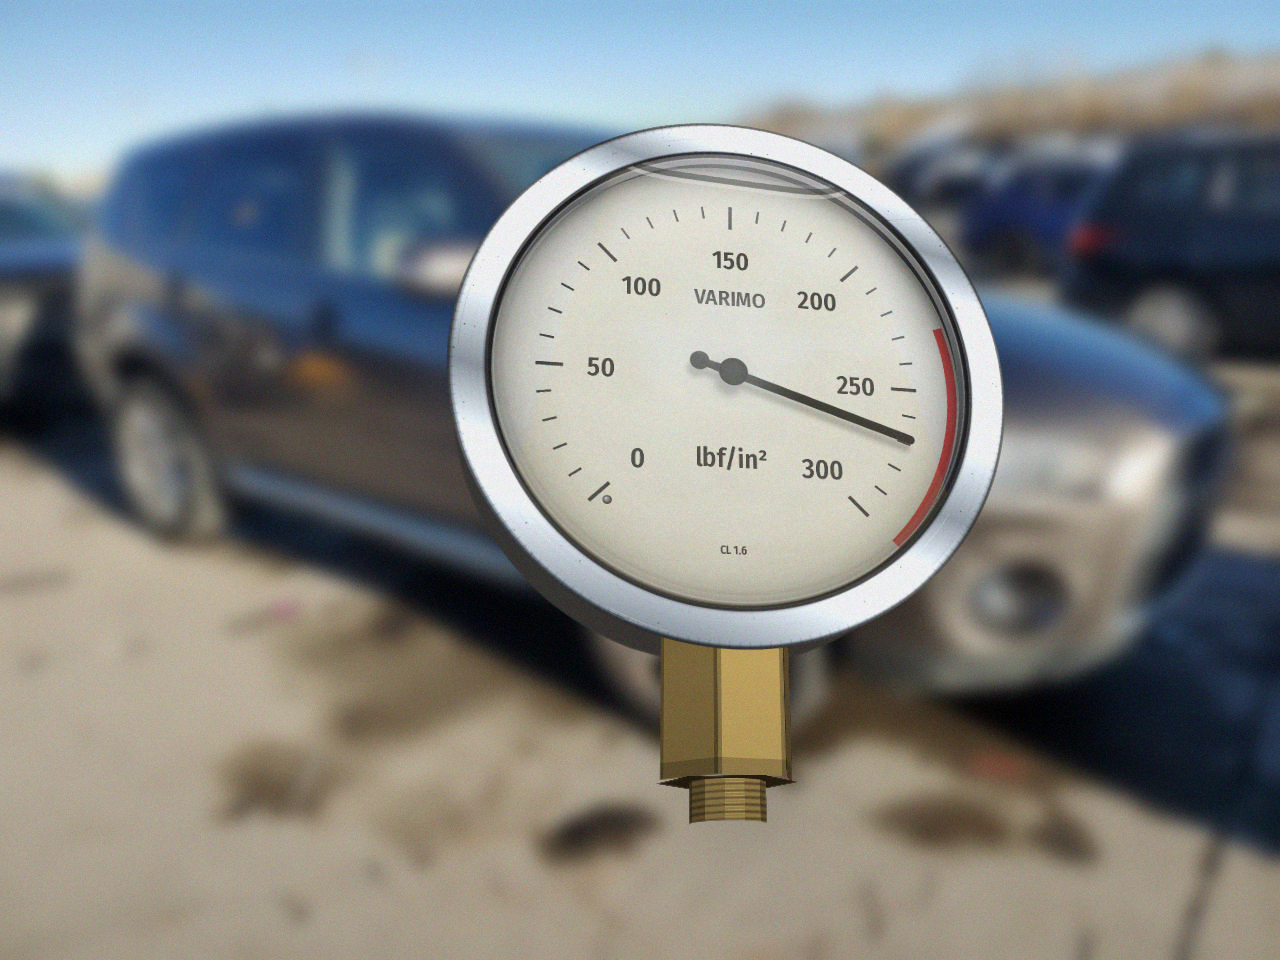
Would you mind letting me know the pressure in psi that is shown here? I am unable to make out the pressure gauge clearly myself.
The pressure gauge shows 270 psi
